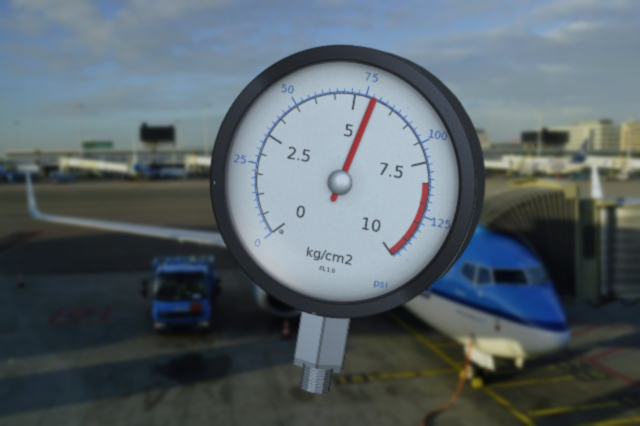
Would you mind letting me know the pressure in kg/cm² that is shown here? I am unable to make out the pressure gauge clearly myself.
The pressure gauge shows 5.5 kg/cm²
